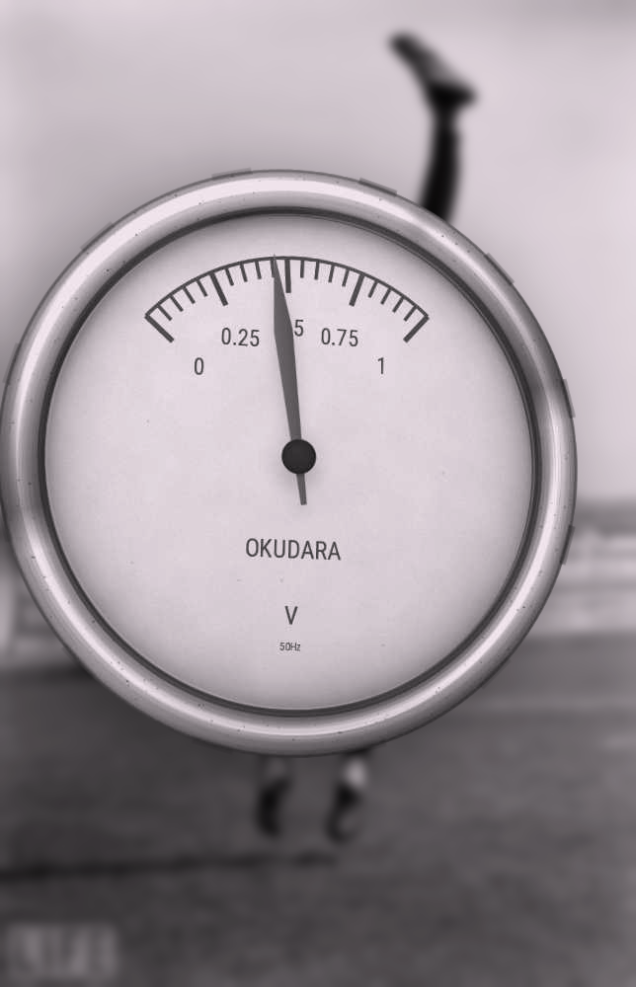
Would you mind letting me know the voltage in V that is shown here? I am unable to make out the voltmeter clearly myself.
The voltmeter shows 0.45 V
